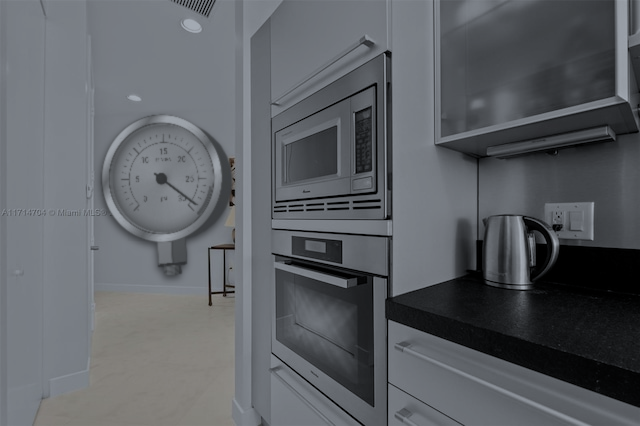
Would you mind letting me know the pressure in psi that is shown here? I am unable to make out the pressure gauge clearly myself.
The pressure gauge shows 29 psi
